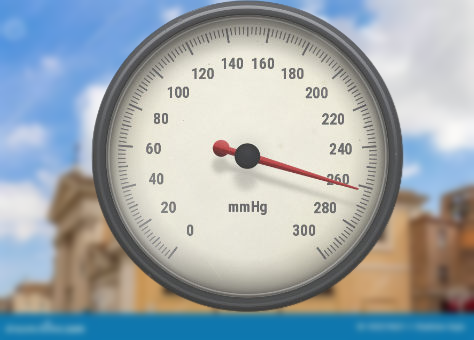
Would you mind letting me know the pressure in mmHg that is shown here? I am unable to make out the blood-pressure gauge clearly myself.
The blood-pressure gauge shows 262 mmHg
